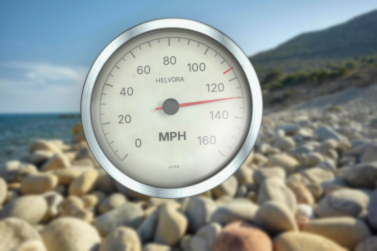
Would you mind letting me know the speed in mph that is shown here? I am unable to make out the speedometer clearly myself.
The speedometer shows 130 mph
